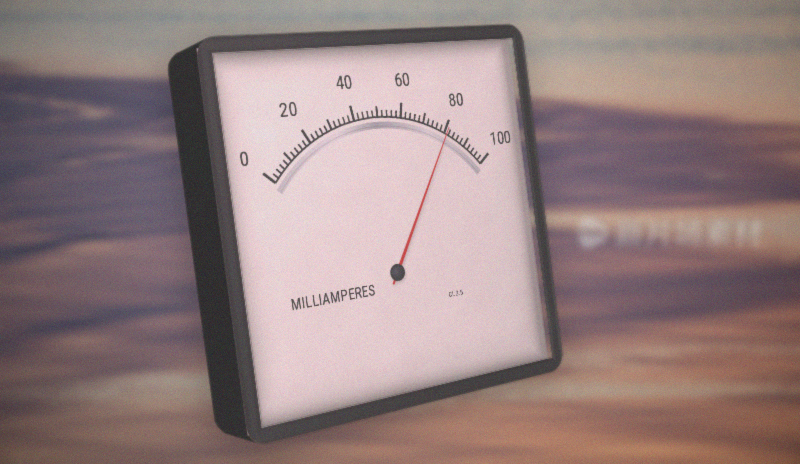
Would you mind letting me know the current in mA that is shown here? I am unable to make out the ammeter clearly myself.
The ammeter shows 80 mA
